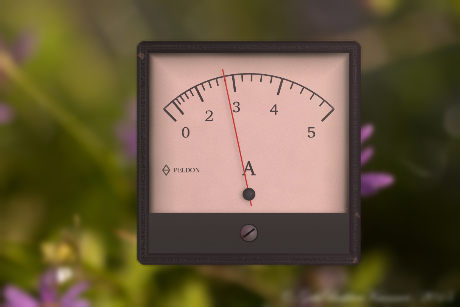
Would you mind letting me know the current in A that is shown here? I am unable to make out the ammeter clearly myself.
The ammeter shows 2.8 A
